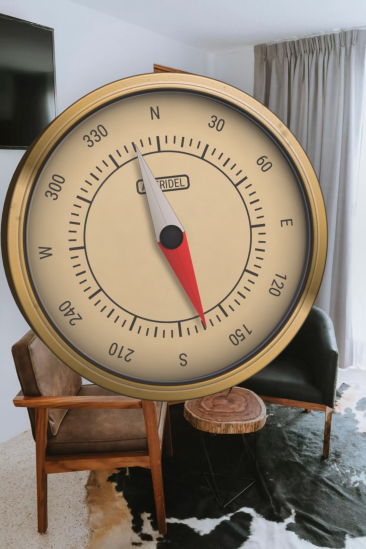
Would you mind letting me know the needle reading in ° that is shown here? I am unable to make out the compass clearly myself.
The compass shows 165 °
